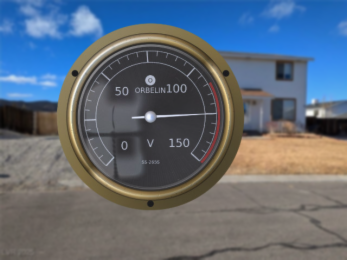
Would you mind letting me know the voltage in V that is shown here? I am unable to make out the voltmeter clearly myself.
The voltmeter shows 125 V
